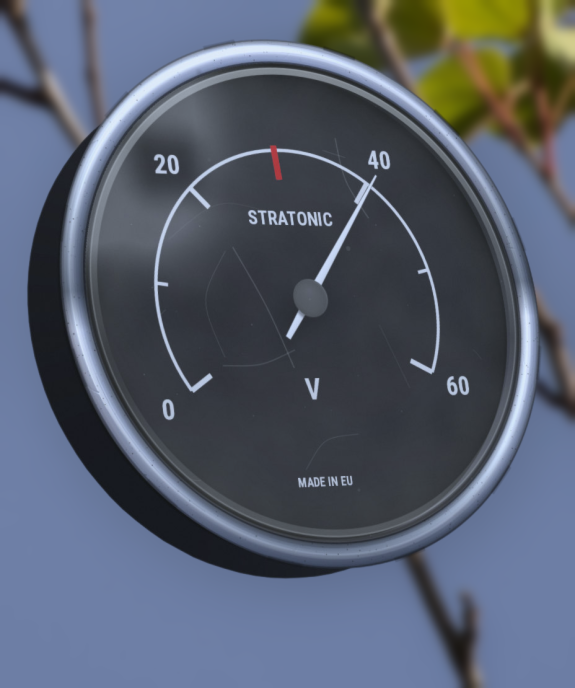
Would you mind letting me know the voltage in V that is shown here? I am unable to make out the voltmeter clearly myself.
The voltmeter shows 40 V
